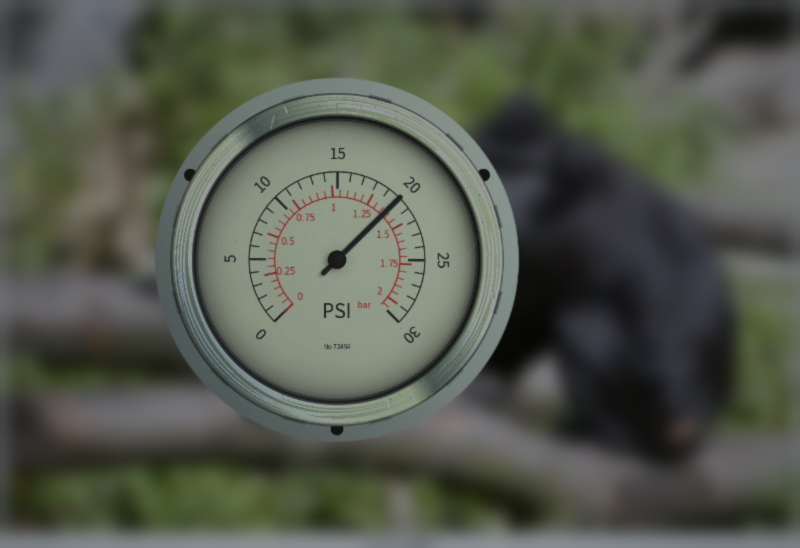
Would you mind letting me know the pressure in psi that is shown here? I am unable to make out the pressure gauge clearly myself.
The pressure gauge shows 20 psi
